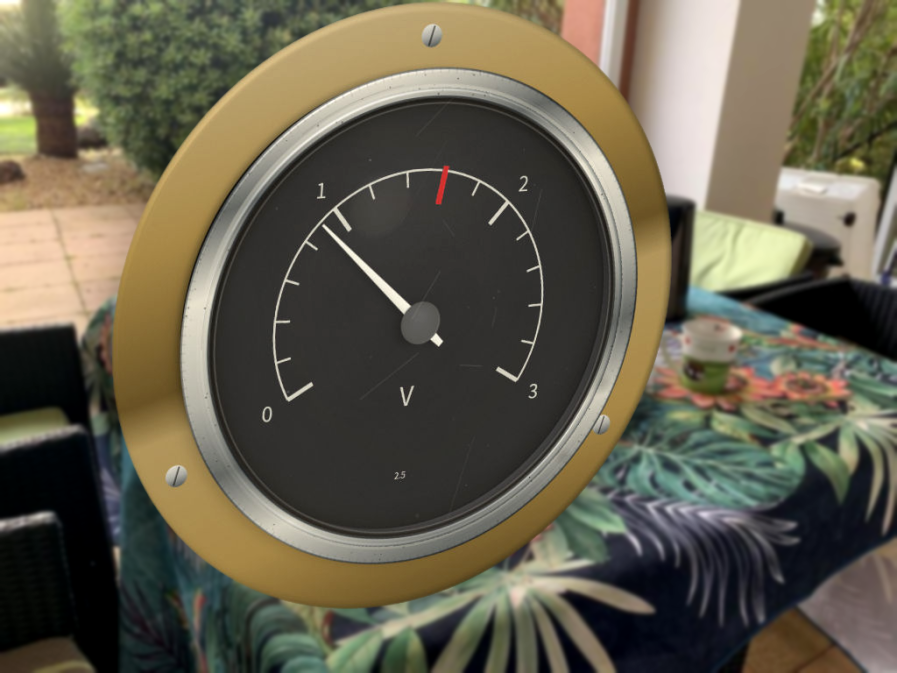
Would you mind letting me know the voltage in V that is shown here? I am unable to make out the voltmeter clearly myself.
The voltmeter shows 0.9 V
